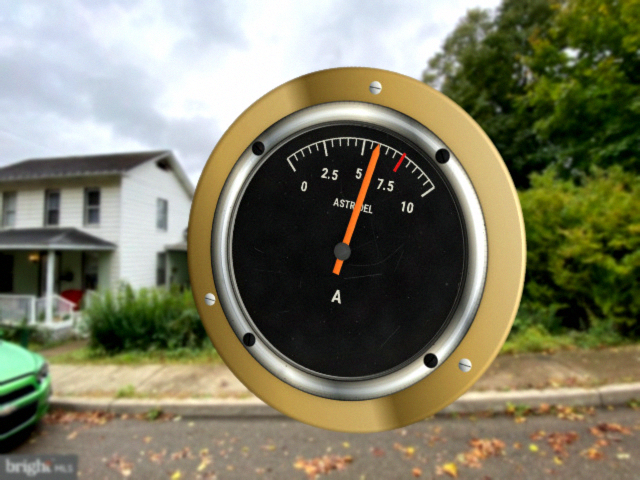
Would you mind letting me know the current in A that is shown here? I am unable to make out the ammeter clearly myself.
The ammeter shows 6 A
